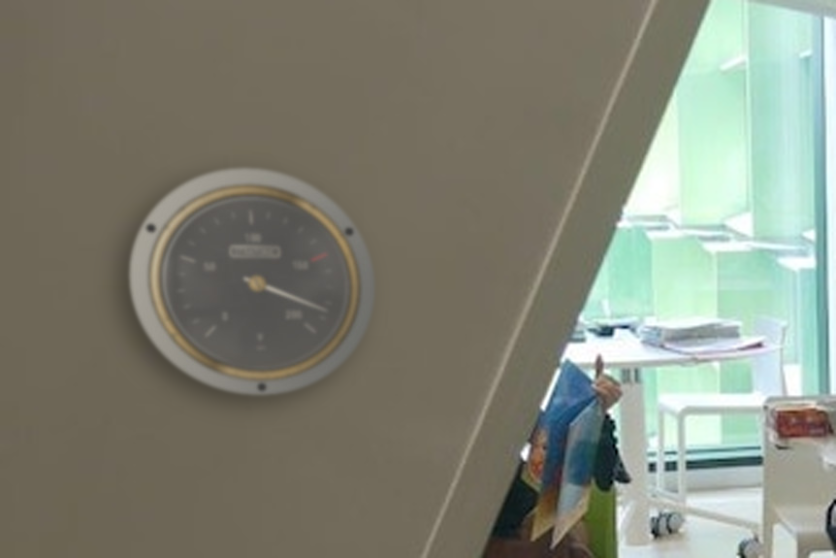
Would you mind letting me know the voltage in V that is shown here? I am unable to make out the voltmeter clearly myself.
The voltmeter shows 185 V
